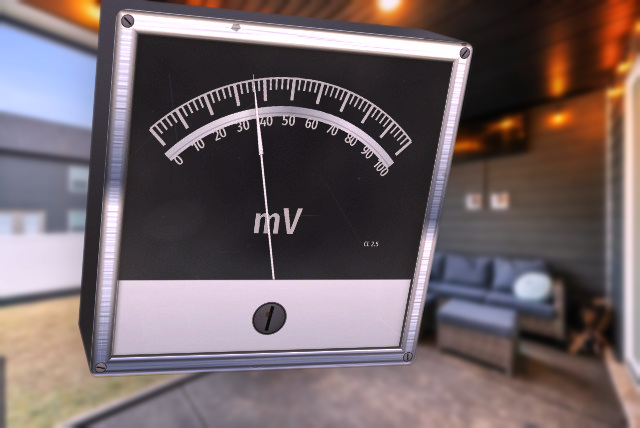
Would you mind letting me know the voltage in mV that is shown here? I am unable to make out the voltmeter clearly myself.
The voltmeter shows 36 mV
